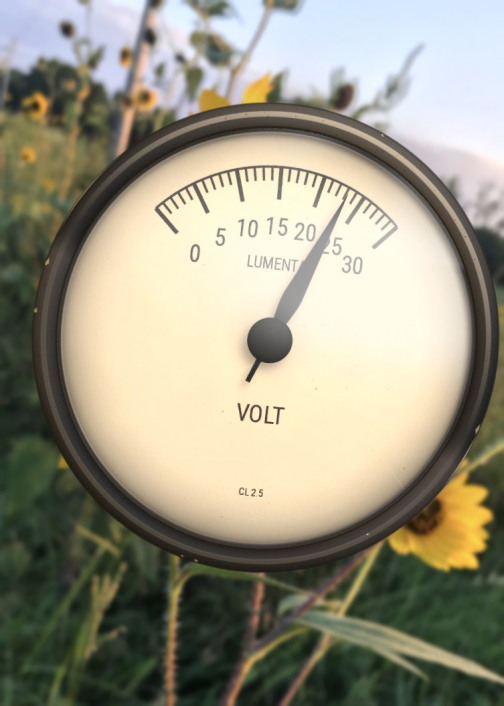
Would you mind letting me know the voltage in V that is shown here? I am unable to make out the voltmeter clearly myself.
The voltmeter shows 23 V
